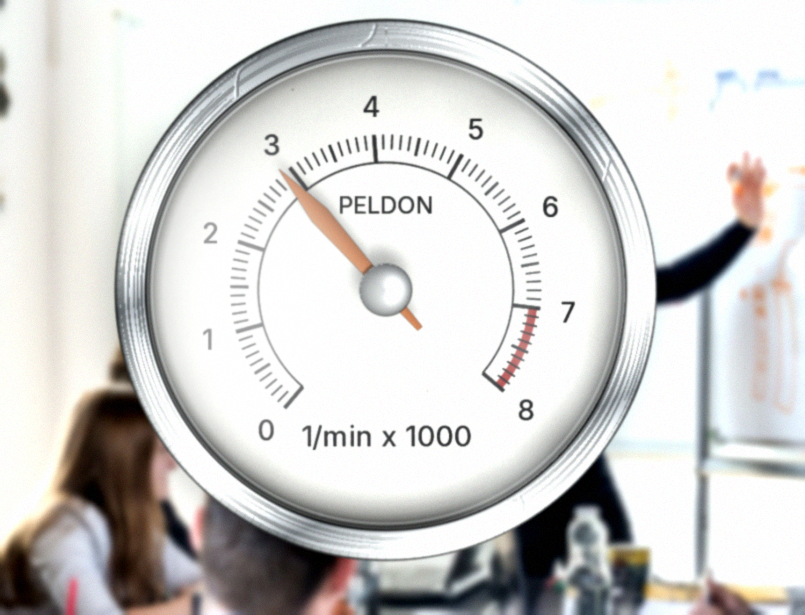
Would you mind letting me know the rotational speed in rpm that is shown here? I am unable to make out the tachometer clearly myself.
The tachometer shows 2900 rpm
